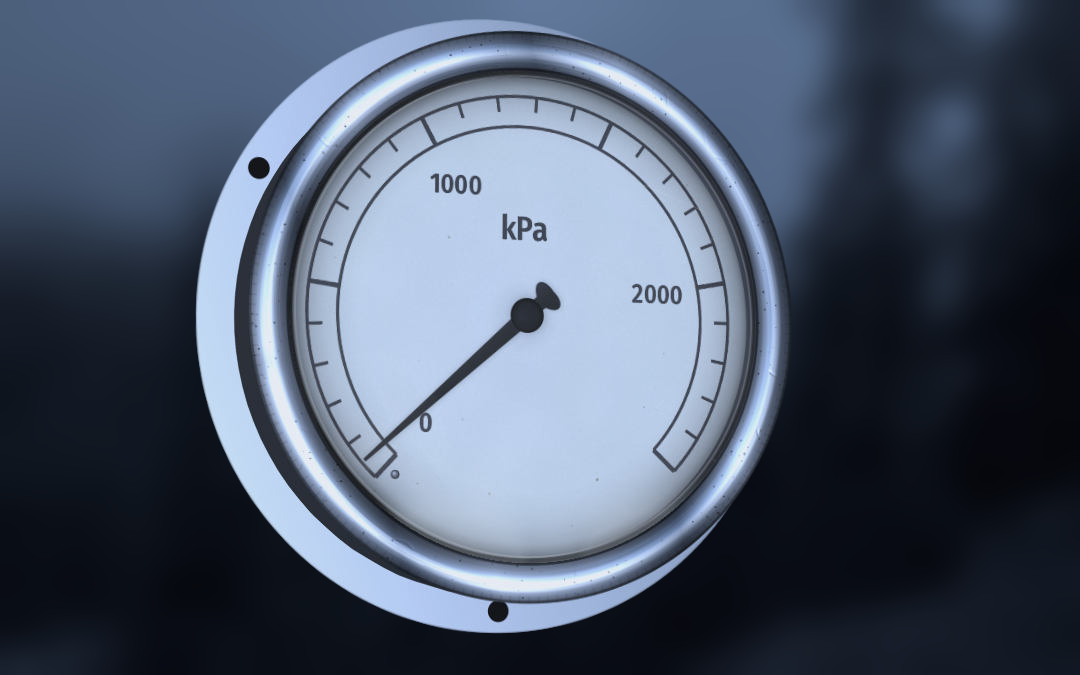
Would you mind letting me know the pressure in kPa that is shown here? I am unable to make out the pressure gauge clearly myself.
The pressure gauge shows 50 kPa
